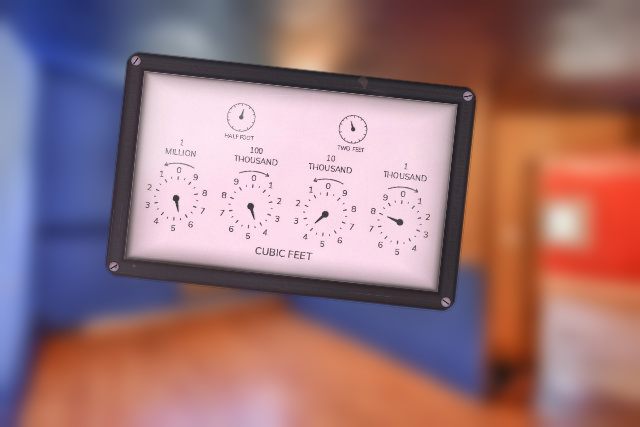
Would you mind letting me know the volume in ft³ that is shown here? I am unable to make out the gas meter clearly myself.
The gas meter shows 543800 ft³
